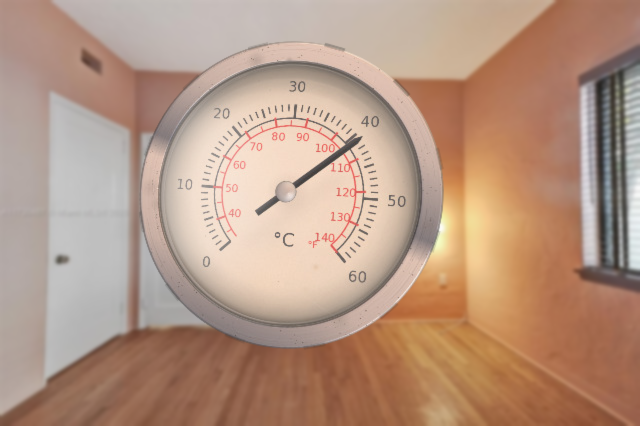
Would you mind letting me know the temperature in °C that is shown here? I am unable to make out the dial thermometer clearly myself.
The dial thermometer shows 41 °C
